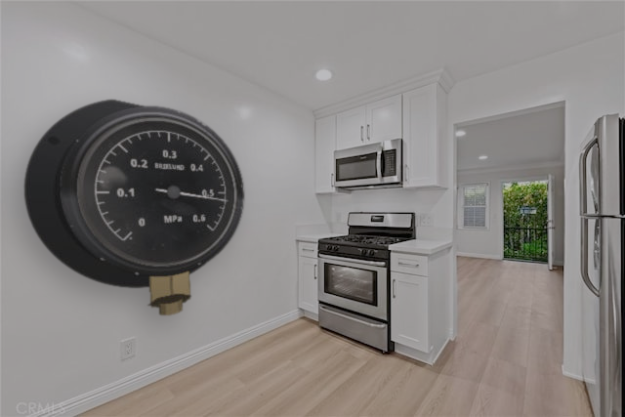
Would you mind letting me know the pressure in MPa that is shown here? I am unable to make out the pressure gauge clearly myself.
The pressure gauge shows 0.52 MPa
